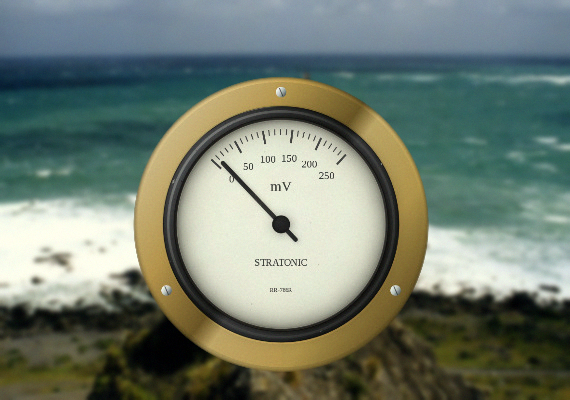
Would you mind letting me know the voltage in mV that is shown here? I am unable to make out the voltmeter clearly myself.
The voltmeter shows 10 mV
